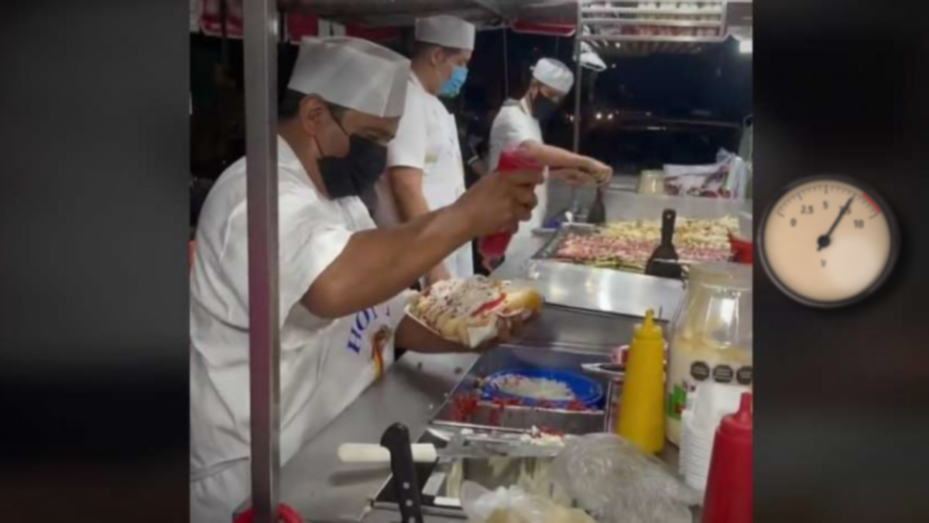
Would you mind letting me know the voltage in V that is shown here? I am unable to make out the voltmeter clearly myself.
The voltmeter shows 7.5 V
